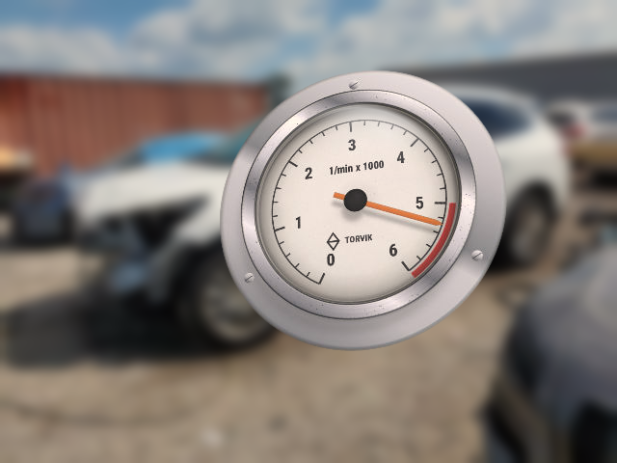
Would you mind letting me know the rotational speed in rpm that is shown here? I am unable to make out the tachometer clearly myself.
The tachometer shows 5300 rpm
